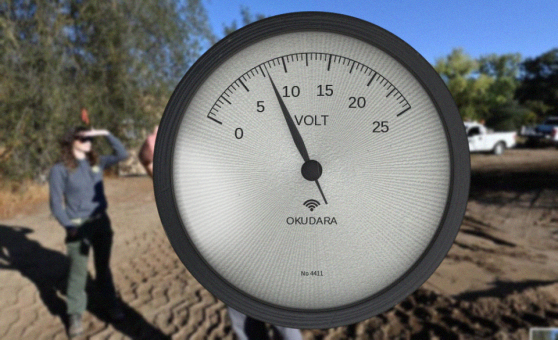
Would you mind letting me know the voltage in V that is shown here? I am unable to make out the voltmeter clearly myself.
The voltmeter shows 8 V
